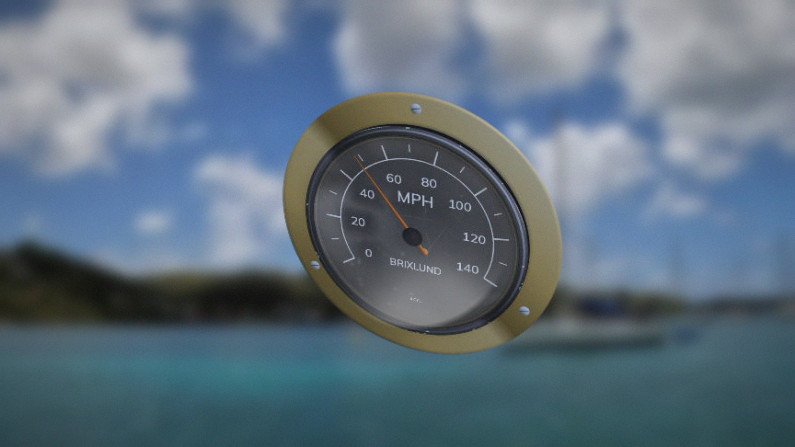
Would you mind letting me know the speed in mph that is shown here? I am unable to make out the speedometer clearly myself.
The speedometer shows 50 mph
